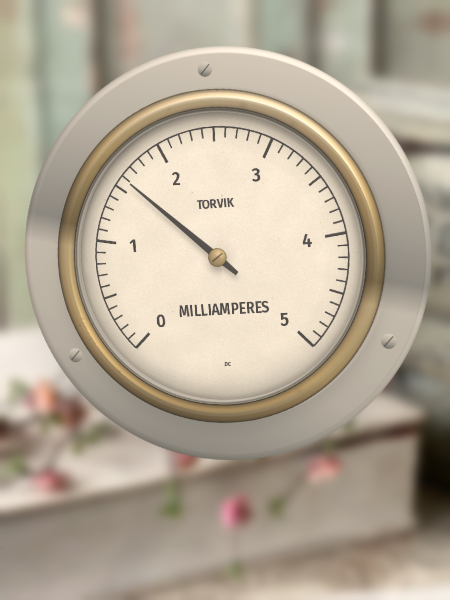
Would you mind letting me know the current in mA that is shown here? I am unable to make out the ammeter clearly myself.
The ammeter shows 1.6 mA
